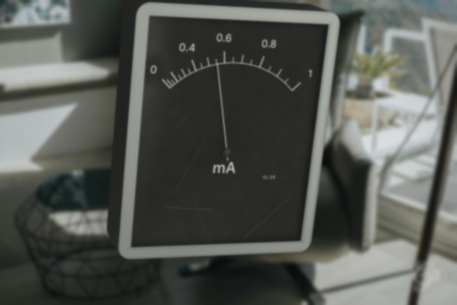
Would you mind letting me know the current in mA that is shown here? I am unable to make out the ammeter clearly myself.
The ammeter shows 0.55 mA
